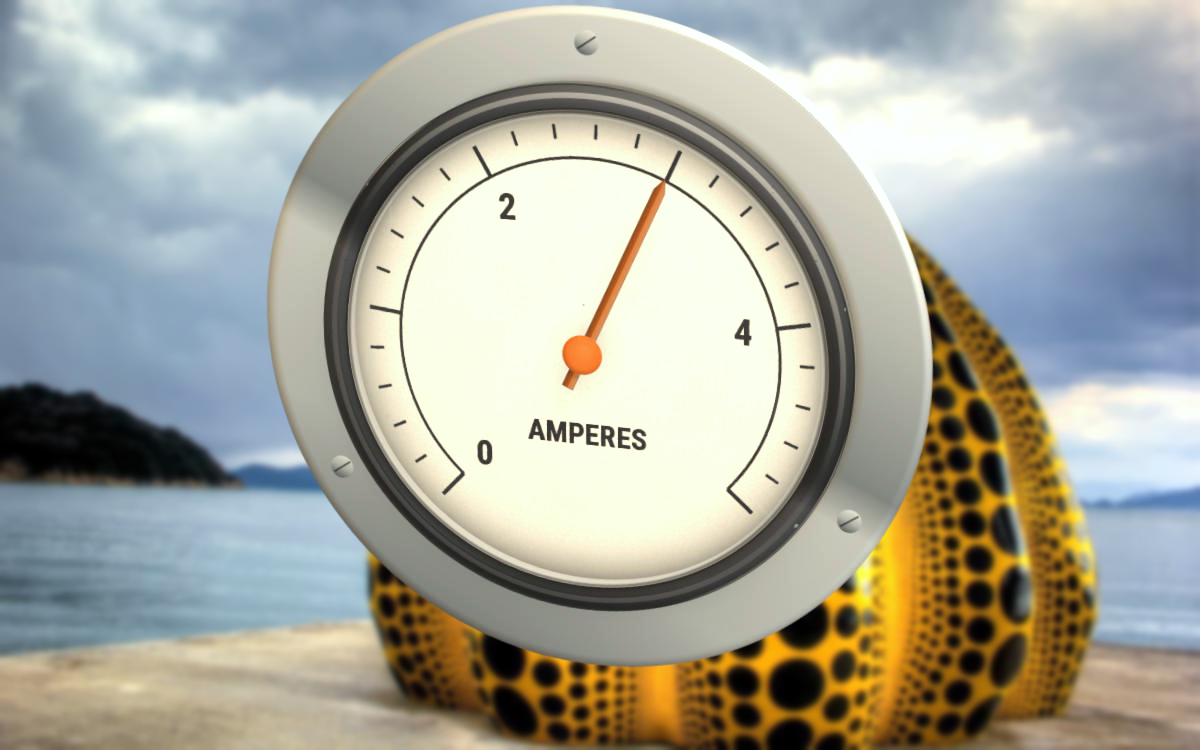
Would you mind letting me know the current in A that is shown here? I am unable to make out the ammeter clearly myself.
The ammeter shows 3 A
